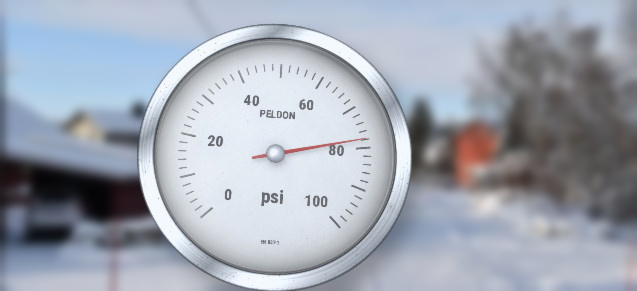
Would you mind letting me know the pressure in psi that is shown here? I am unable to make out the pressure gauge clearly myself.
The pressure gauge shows 78 psi
